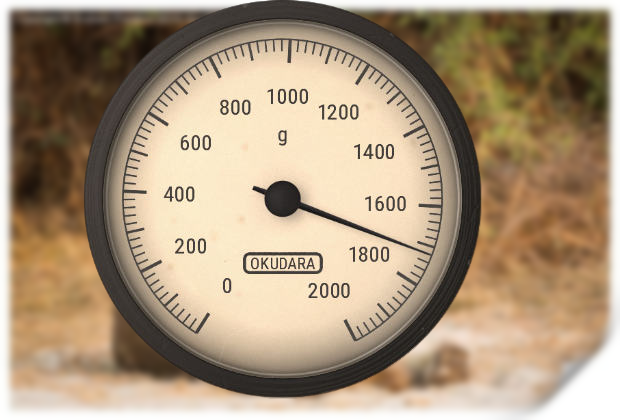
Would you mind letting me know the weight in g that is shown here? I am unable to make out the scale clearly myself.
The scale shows 1720 g
